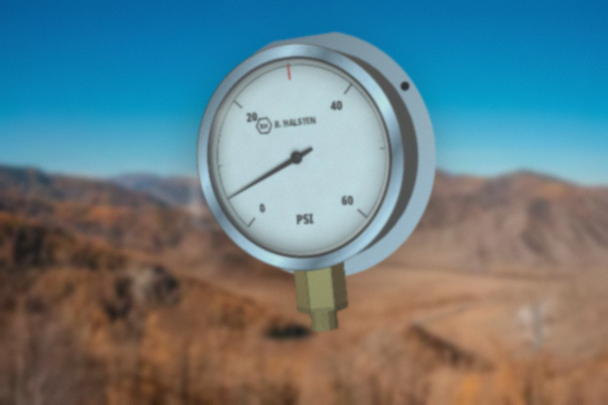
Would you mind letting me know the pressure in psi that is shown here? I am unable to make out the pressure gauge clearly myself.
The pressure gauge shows 5 psi
